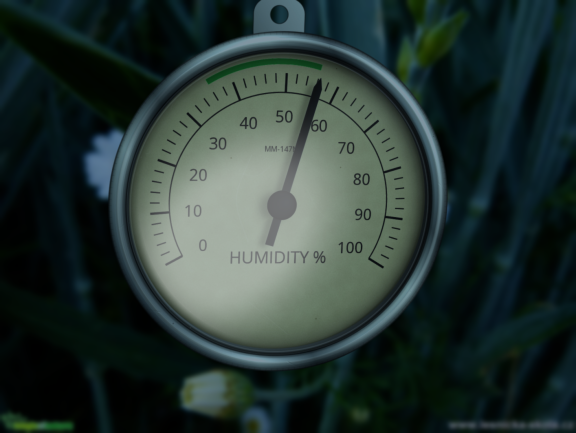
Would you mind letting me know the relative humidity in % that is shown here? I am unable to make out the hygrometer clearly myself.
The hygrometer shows 56 %
